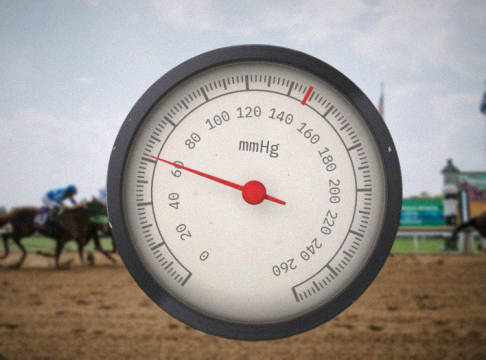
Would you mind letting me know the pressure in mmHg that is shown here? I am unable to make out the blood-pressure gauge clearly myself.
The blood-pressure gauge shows 62 mmHg
